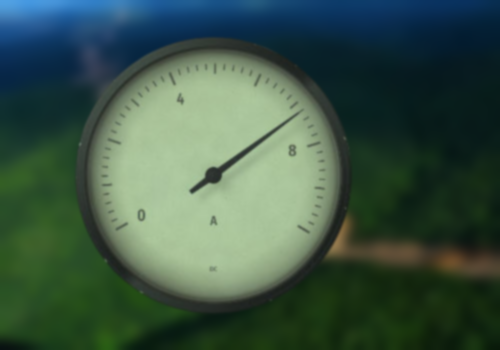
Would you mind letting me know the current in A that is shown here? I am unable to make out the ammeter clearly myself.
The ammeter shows 7.2 A
